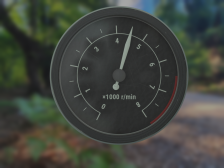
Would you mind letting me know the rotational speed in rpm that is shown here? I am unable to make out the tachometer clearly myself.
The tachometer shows 4500 rpm
